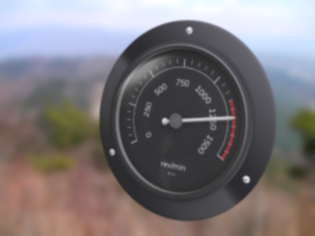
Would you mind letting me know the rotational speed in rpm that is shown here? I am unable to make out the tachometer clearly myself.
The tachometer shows 1250 rpm
